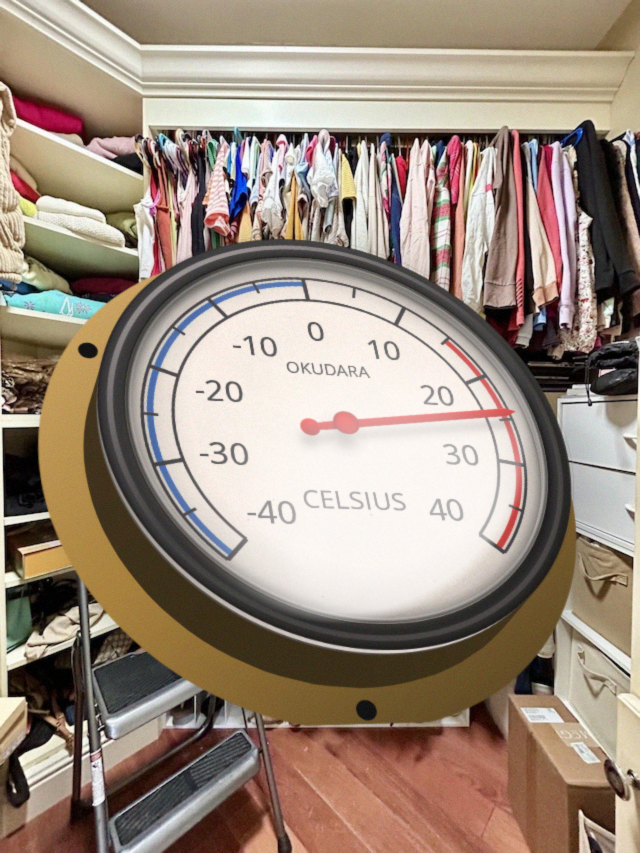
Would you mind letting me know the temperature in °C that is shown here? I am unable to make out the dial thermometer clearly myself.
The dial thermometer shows 25 °C
